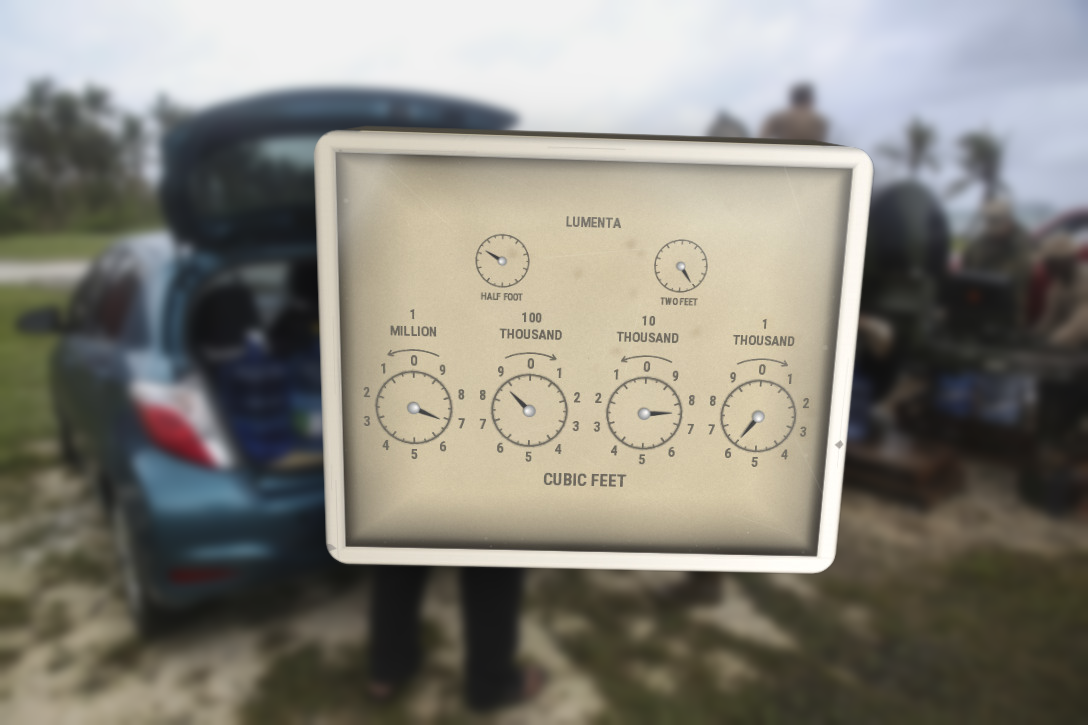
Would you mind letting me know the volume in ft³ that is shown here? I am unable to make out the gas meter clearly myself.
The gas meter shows 687600 ft³
